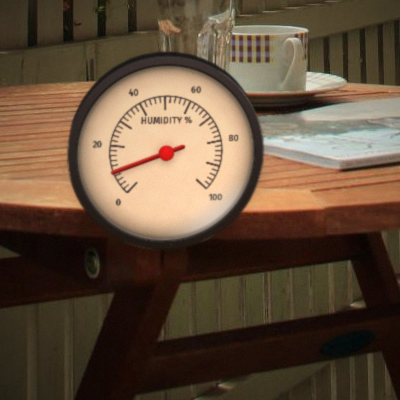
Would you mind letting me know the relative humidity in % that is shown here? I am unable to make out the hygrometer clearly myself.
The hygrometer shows 10 %
